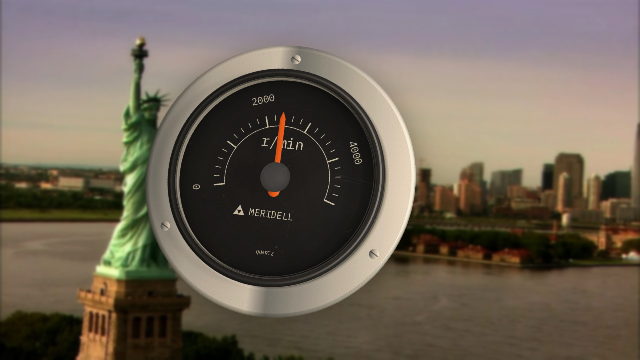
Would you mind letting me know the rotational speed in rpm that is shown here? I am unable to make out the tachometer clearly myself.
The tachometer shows 2400 rpm
